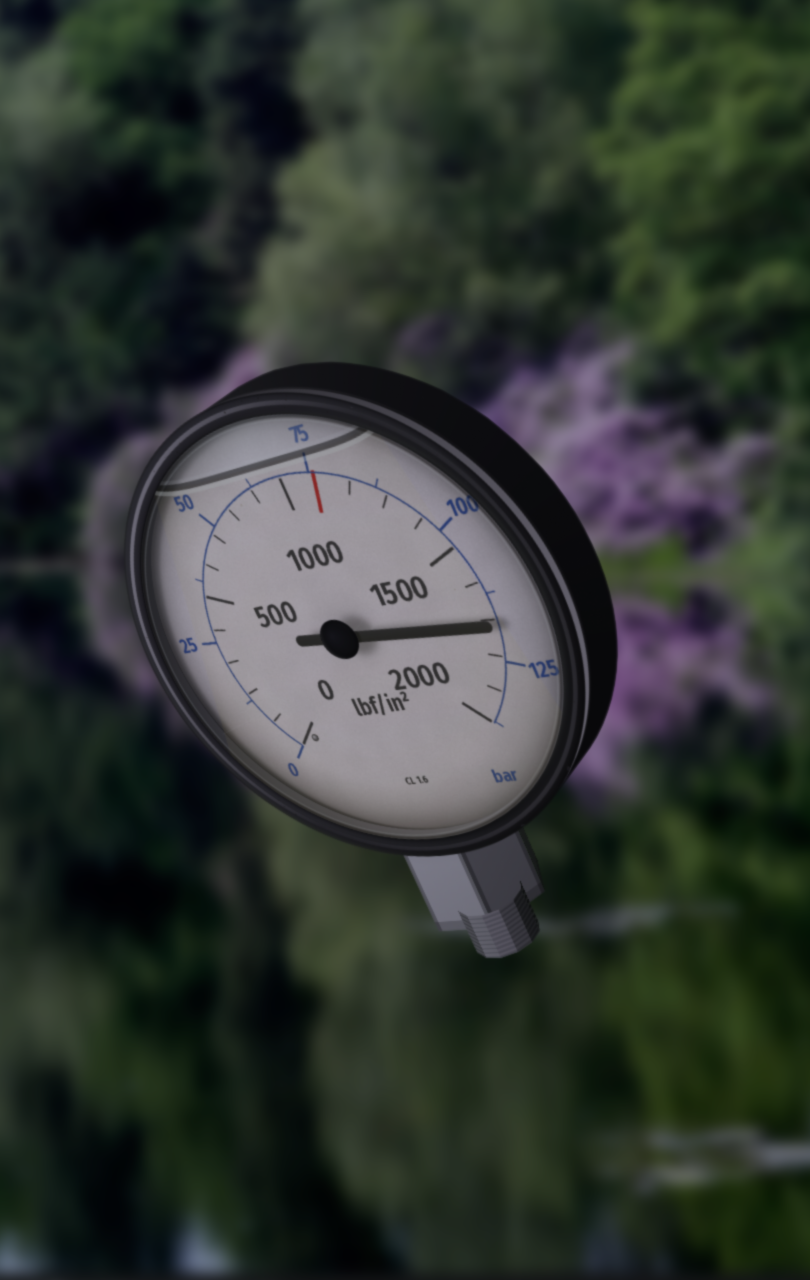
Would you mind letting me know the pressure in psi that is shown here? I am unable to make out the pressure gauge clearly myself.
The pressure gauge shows 1700 psi
